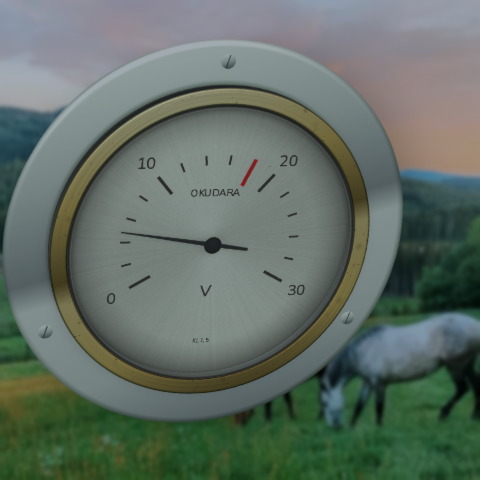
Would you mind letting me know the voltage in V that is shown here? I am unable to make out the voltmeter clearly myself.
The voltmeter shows 5 V
